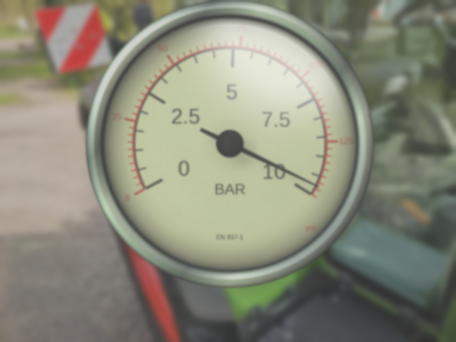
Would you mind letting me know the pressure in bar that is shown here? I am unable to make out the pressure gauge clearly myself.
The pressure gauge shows 9.75 bar
